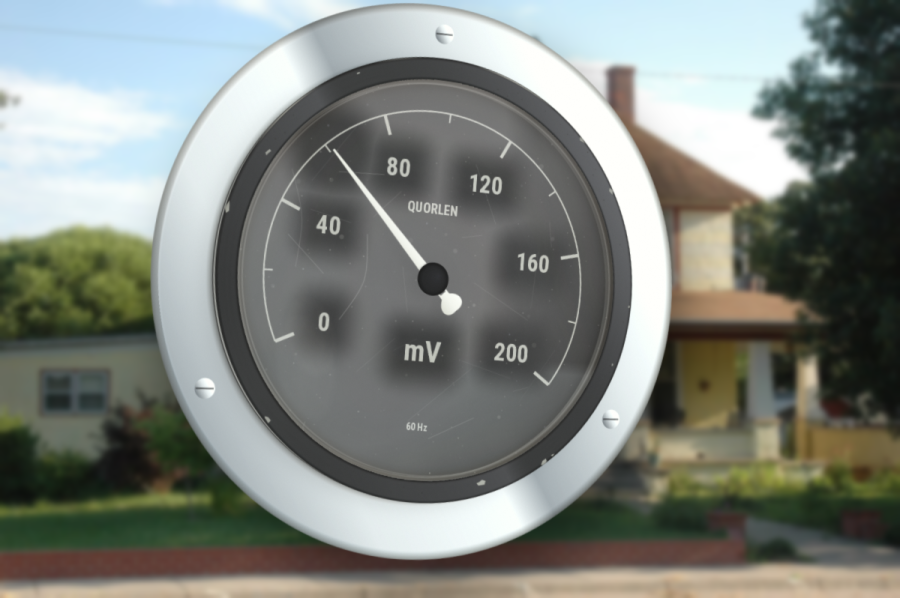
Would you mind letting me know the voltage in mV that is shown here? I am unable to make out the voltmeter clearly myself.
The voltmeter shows 60 mV
